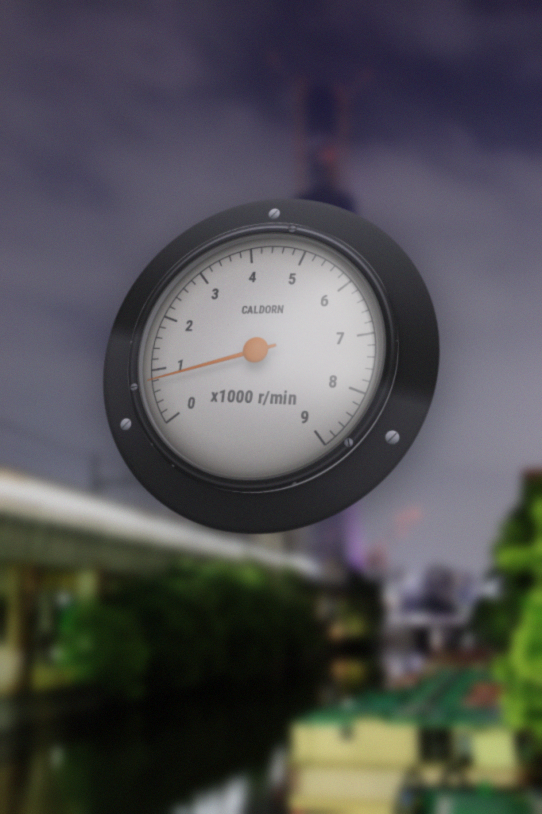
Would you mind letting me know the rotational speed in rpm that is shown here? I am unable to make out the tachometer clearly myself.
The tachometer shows 800 rpm
